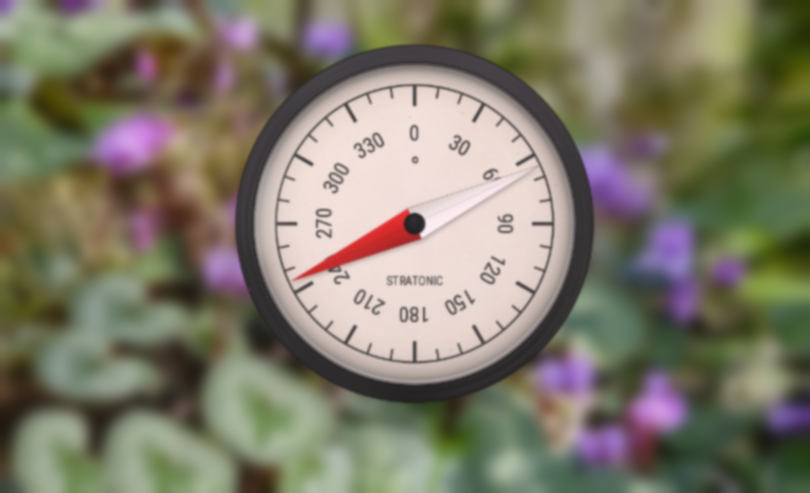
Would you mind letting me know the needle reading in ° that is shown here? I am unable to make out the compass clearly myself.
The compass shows 245 °
